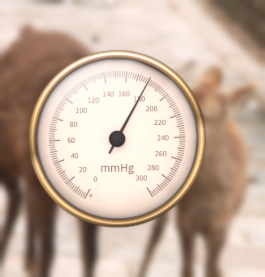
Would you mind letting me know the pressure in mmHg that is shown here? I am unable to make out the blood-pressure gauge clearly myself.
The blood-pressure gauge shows 180 mmHg
